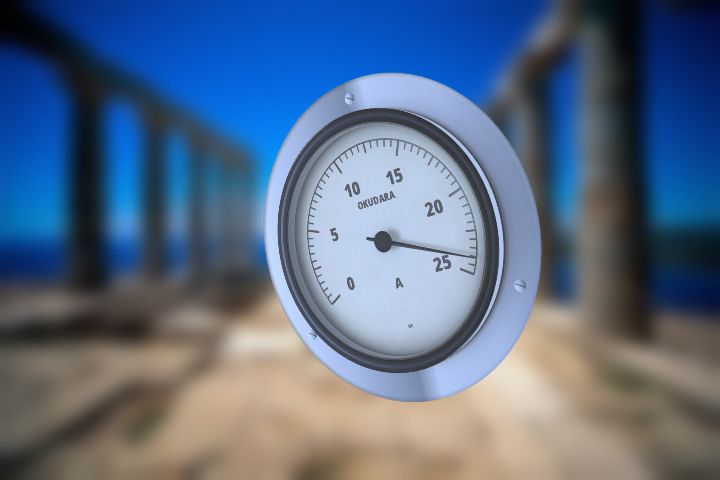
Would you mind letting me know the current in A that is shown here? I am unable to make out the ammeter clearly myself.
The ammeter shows 24 A
